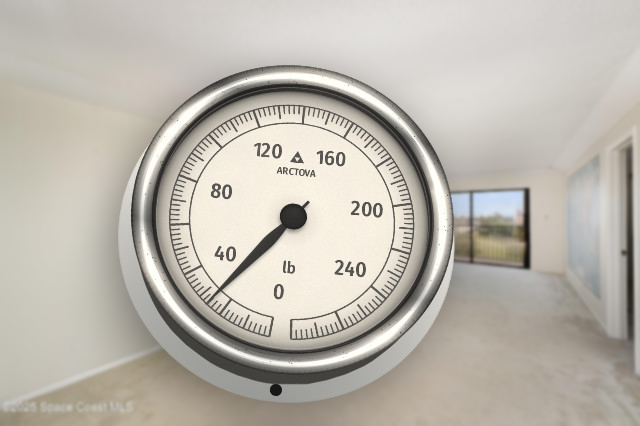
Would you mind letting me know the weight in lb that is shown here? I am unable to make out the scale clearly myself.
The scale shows 26 lb
